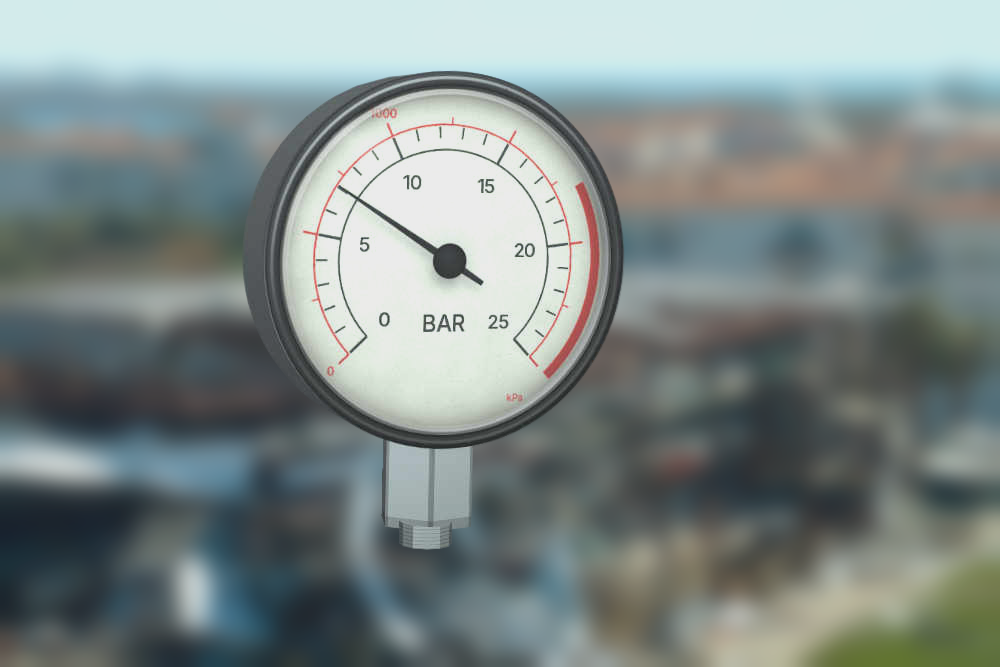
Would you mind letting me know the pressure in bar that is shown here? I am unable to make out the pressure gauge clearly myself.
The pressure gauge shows 7 bar
